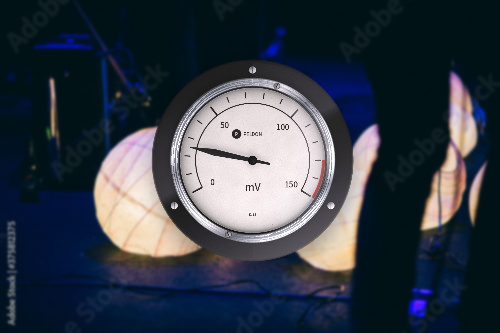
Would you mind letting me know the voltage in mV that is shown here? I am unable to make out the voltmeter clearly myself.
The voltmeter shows 25 mV
